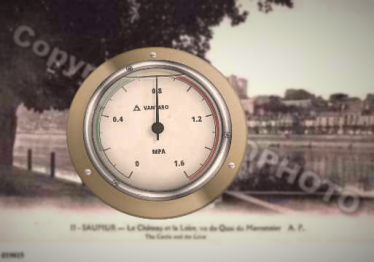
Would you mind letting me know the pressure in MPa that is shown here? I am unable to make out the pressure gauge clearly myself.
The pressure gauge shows 0.8 MPa
